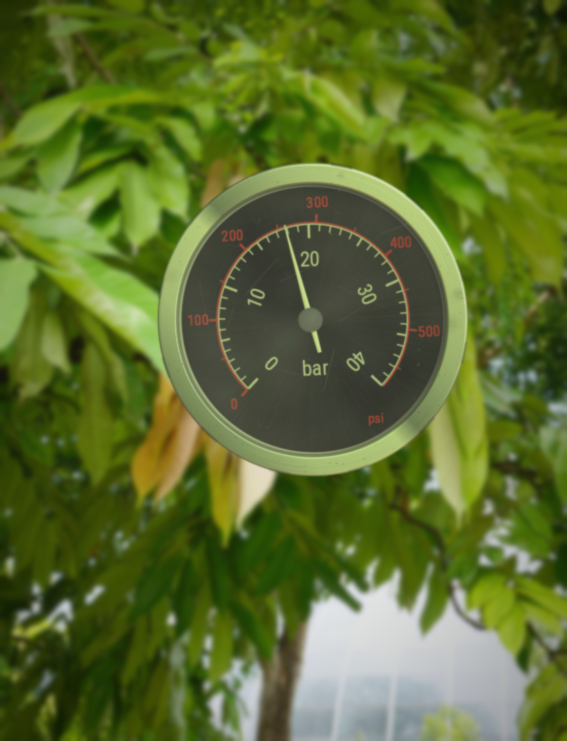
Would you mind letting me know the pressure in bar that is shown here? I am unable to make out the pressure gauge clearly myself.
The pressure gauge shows 18 bar
